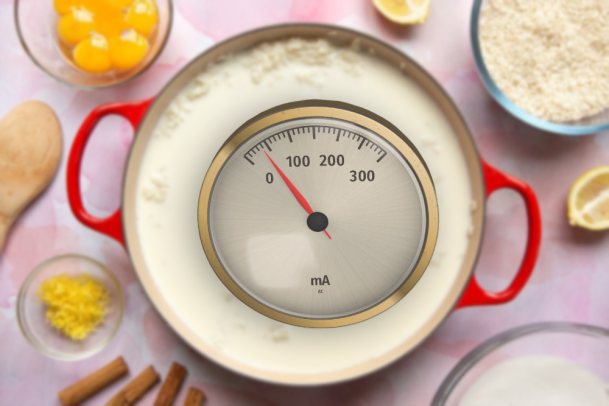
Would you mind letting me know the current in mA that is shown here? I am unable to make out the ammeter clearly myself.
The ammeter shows 40 mA
